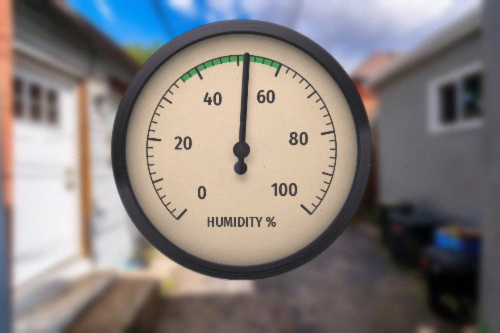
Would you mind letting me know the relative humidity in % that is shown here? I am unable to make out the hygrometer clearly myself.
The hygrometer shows 52 %
